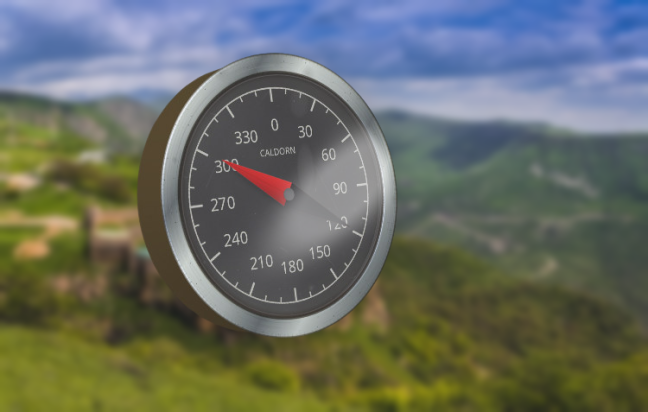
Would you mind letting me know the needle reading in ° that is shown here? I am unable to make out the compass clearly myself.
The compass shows 300 °
